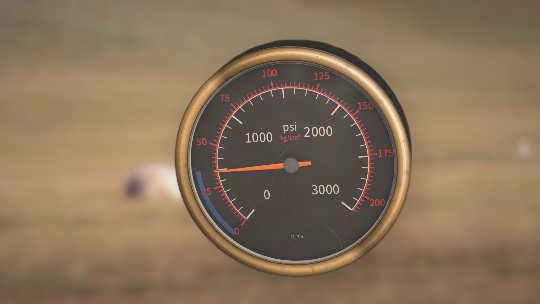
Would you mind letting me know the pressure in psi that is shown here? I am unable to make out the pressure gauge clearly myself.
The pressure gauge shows 500 psi
